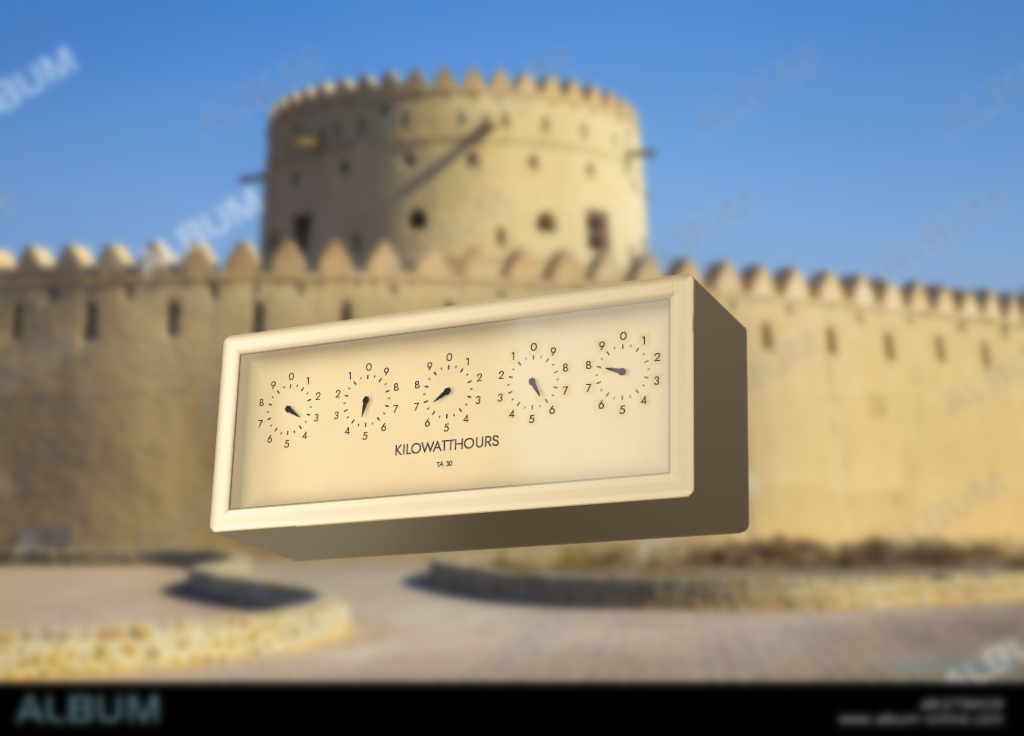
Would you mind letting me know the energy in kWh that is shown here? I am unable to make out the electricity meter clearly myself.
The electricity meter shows 34658 kWh
